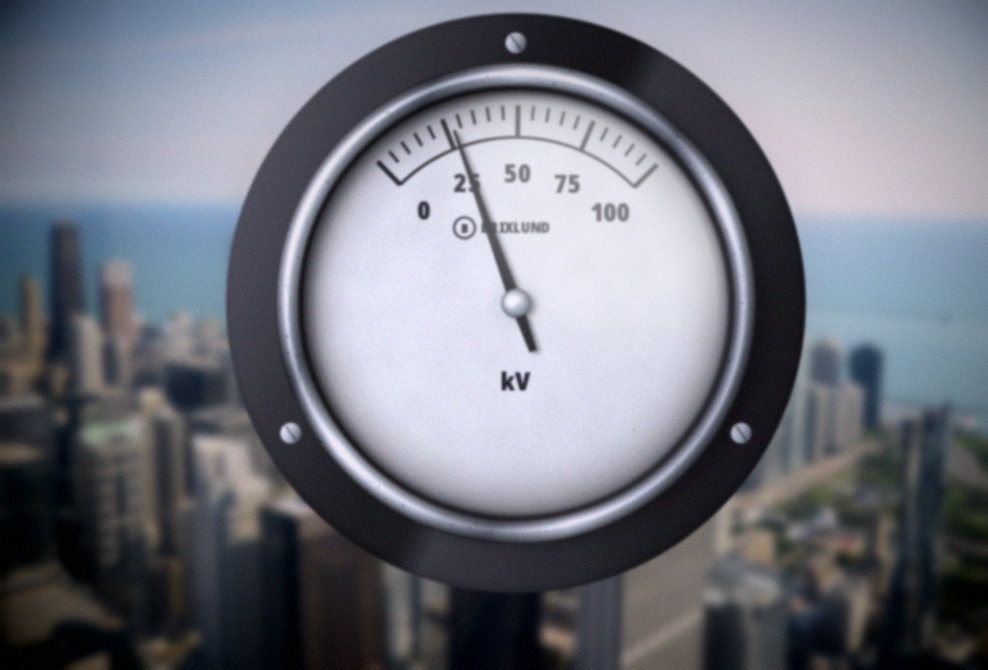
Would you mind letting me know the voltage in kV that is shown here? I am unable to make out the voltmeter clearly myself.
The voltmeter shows 27.5 kV
